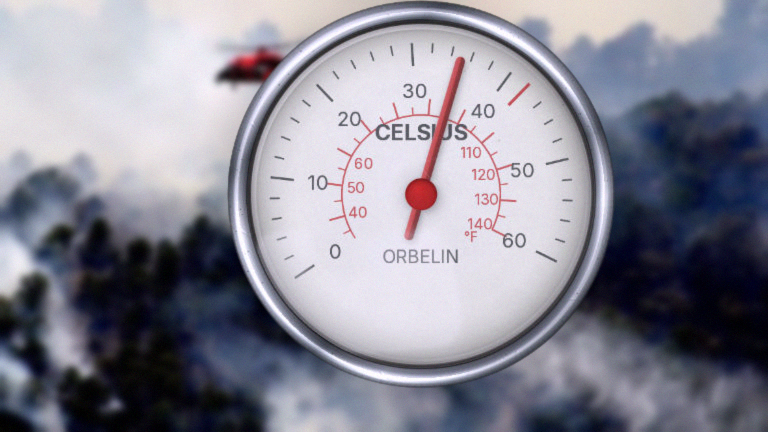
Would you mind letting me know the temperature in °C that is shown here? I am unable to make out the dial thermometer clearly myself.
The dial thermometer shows 35 °C
